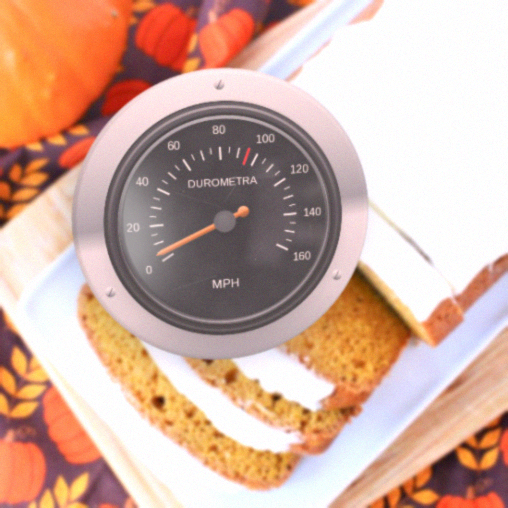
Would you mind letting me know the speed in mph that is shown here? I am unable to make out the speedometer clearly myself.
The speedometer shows 5 mph
